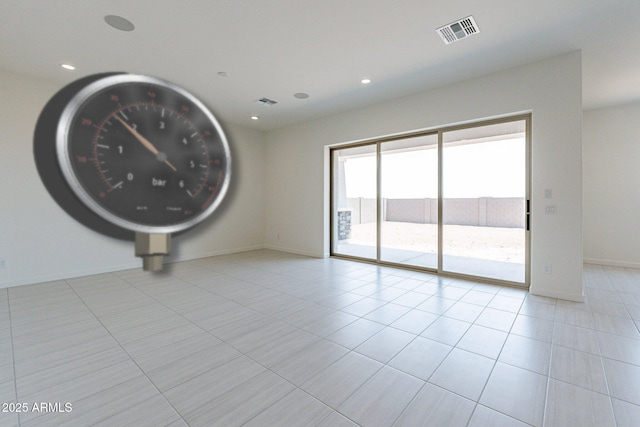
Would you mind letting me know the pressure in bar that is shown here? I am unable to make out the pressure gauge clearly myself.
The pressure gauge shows 1.8 bar
